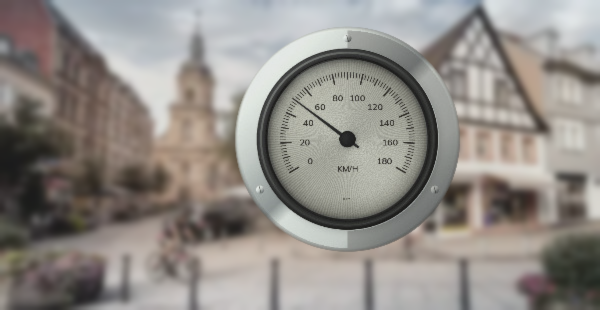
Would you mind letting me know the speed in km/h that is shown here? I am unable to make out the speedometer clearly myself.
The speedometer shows 50 km/h
